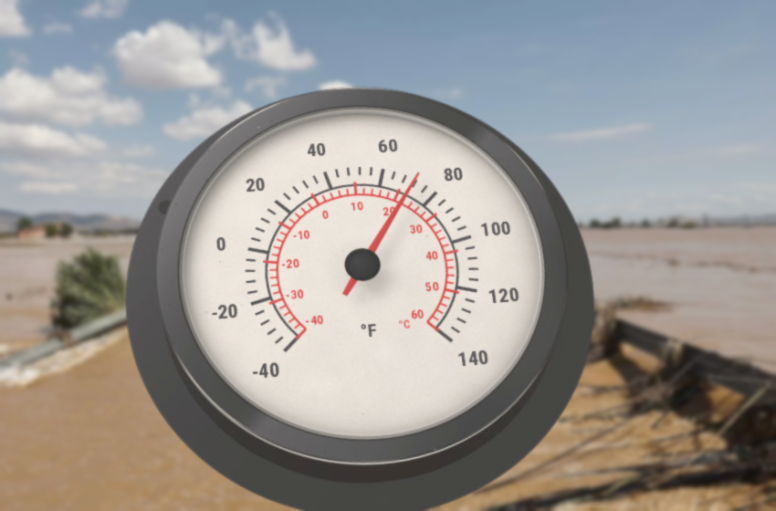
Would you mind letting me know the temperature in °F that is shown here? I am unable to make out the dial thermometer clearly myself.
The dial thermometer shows 72 °F
